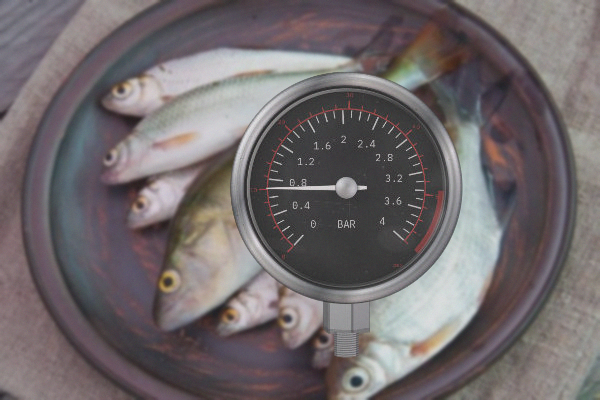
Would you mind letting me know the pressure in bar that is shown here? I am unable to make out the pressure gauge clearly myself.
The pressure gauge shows 0.7 bar
